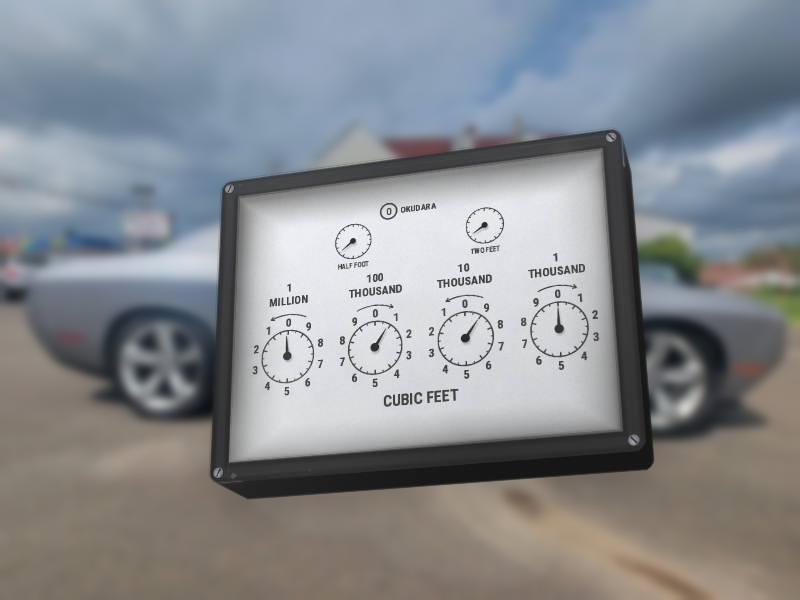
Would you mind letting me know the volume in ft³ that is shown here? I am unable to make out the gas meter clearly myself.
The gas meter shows 9000 ft³
